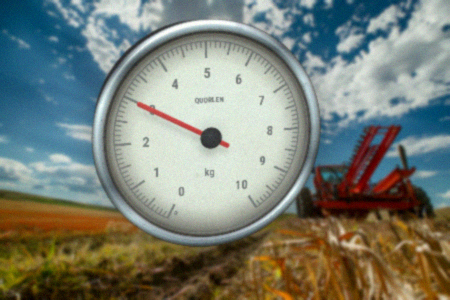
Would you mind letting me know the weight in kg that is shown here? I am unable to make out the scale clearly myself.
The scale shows 3 kg
